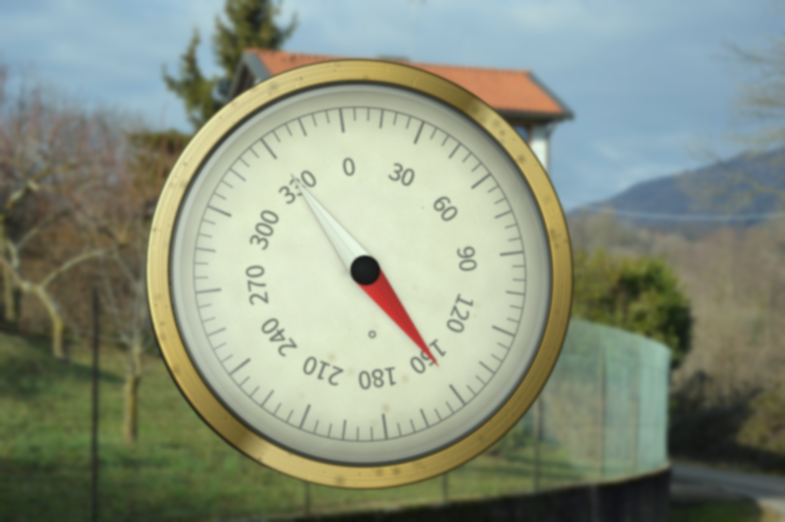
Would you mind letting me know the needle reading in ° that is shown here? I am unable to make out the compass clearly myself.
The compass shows 150 °
